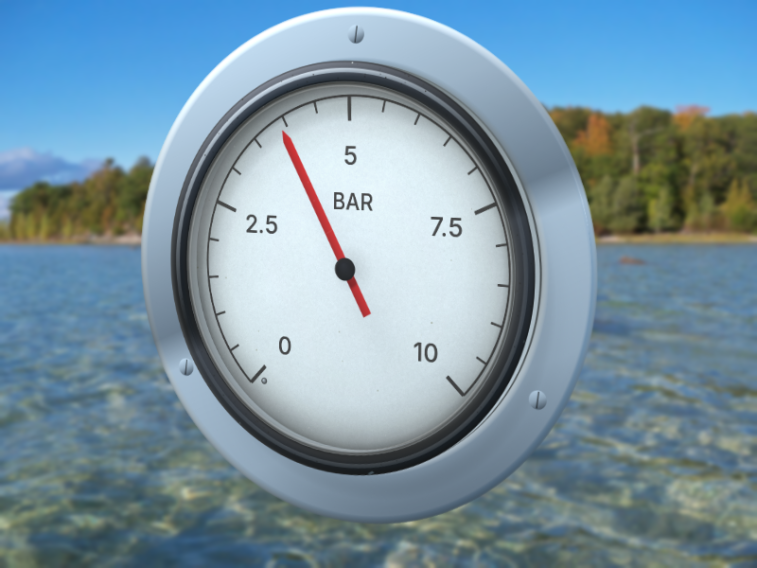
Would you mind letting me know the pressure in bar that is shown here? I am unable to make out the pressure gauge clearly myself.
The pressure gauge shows 4 bar
